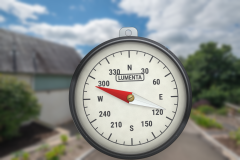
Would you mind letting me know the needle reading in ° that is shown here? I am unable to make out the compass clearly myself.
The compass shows 290 °
